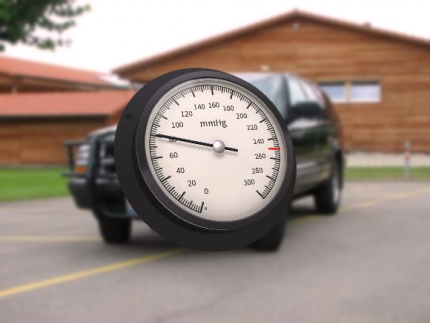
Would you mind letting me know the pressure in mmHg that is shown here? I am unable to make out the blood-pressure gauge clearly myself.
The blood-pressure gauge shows 80 mmHg
